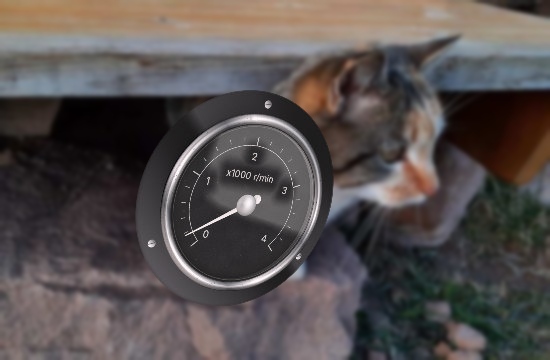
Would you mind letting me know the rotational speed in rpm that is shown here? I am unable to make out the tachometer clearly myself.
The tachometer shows 200 rpm
